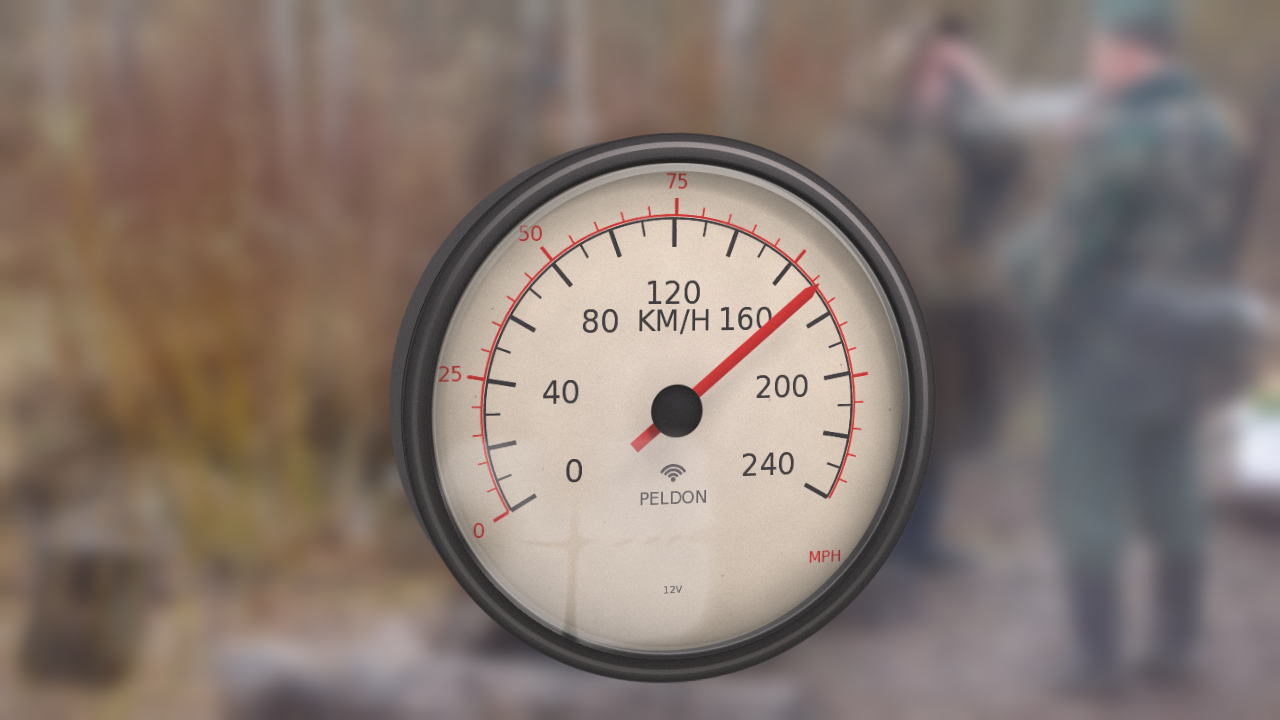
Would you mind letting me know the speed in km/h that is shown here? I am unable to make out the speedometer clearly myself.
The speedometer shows 170 km/h
